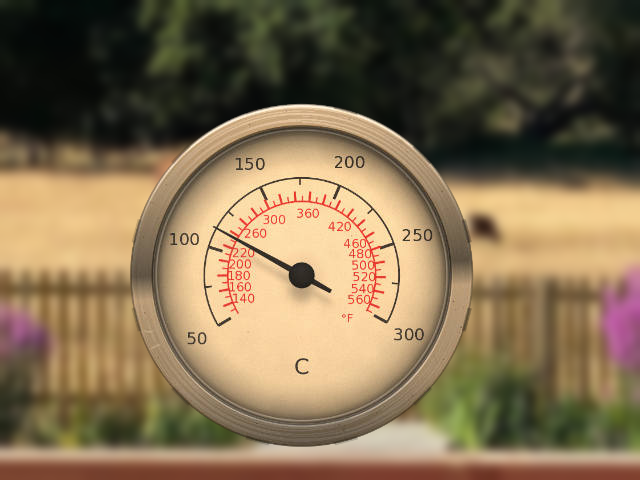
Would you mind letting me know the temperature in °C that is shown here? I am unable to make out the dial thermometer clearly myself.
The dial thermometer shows 112.5 °C
